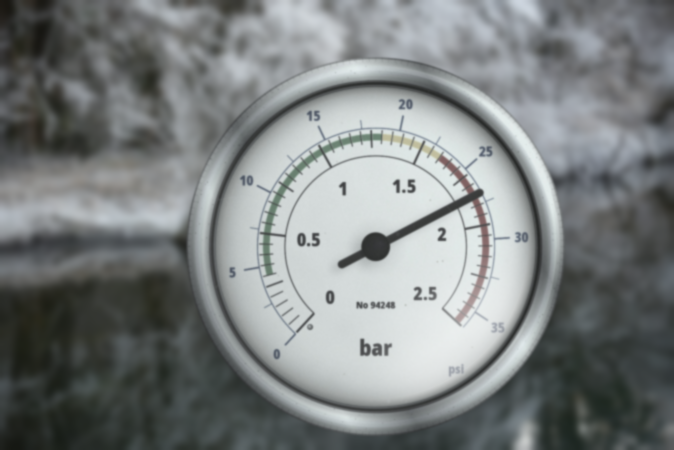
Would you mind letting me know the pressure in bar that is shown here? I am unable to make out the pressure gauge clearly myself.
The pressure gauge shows 1.85 bar
